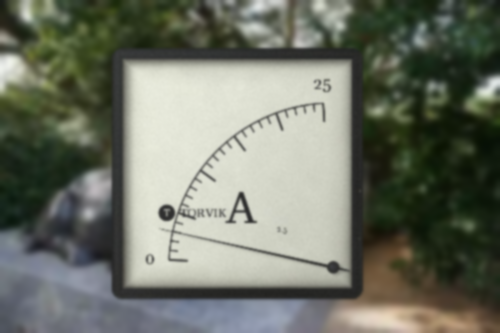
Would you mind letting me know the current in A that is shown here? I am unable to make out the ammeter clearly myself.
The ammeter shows 3 A
